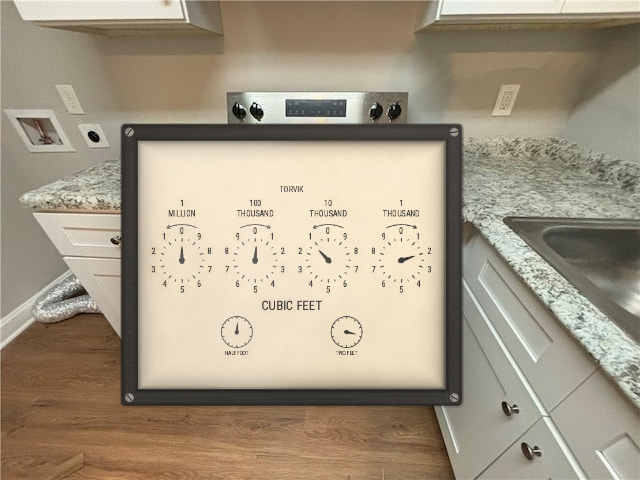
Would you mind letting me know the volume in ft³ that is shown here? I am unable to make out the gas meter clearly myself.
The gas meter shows 1200 ft³
